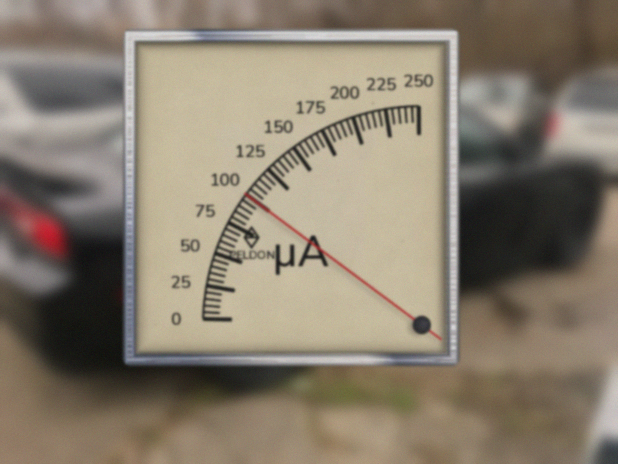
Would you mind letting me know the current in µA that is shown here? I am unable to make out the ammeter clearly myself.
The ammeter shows 100 µA
